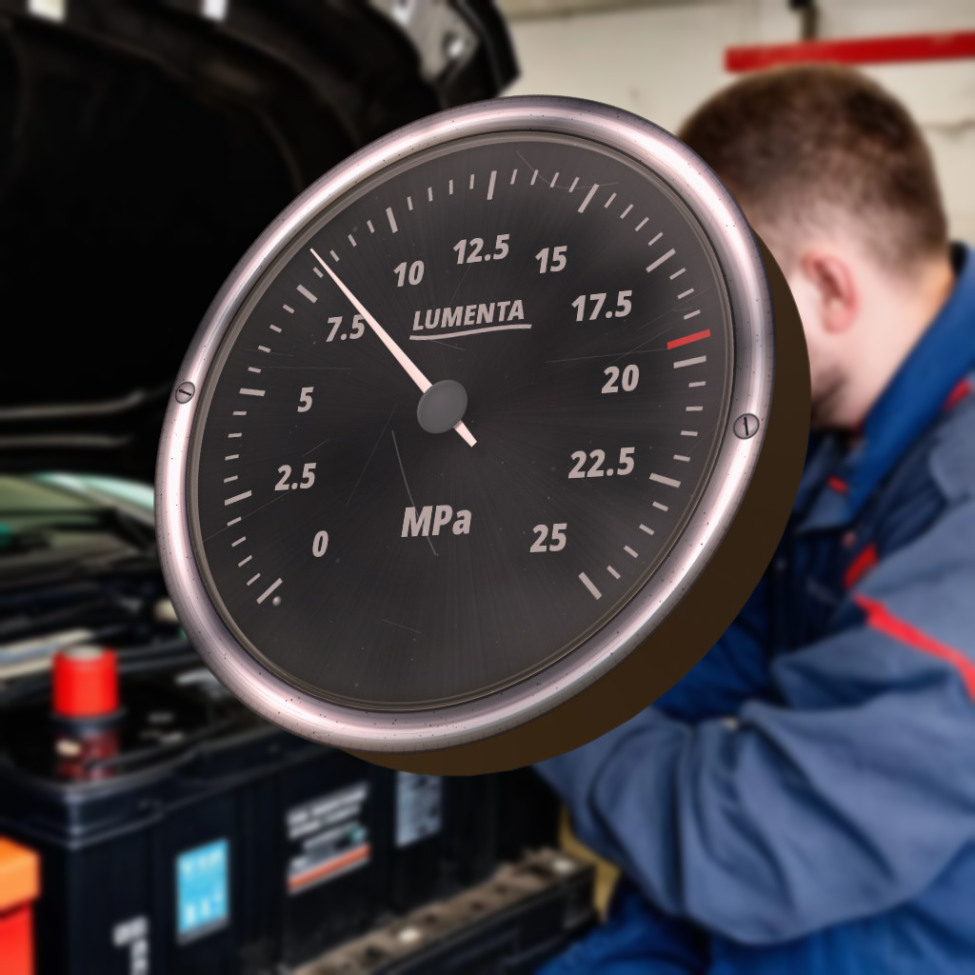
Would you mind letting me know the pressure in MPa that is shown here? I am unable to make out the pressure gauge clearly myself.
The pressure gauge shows 8.25 MPa
